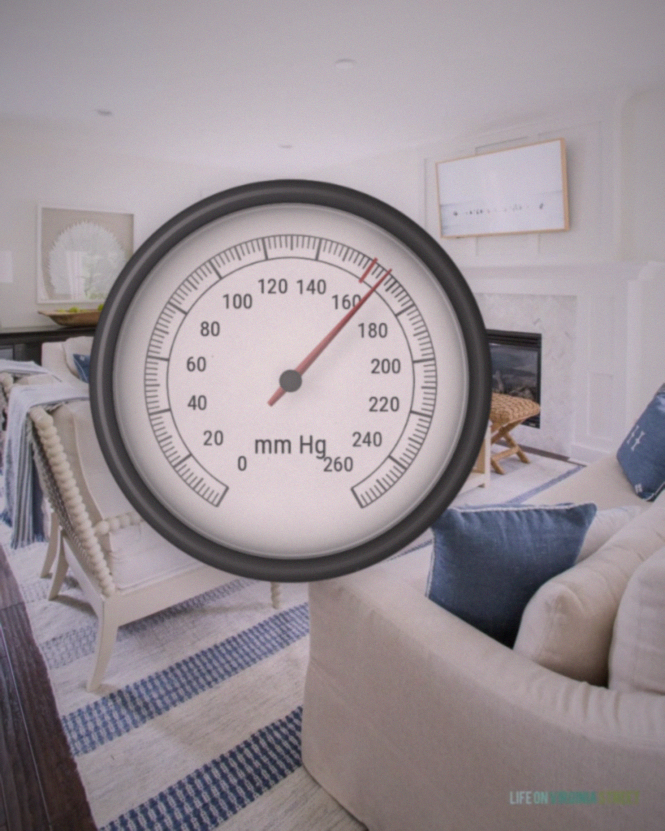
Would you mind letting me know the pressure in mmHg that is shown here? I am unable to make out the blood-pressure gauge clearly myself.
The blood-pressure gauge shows 166 mmHg
